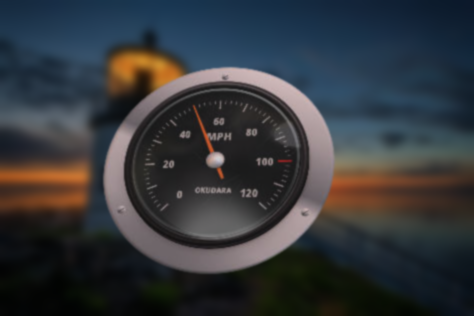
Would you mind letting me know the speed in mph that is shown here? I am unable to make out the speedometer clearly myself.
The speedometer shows 50 mph
